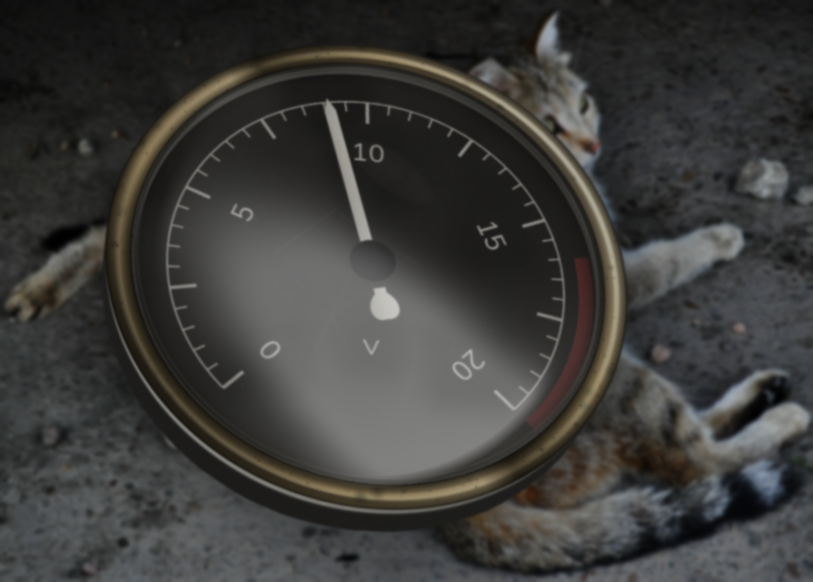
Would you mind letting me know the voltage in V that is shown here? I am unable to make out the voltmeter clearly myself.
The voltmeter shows 9 V
